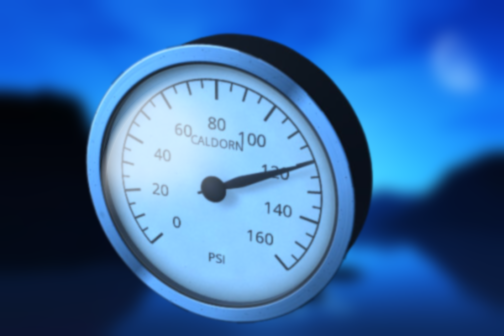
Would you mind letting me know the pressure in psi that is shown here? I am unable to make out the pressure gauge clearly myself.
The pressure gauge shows 120 psi
